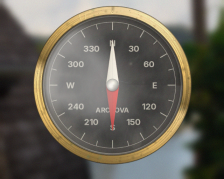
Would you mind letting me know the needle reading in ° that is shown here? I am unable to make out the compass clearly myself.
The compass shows 180 °
